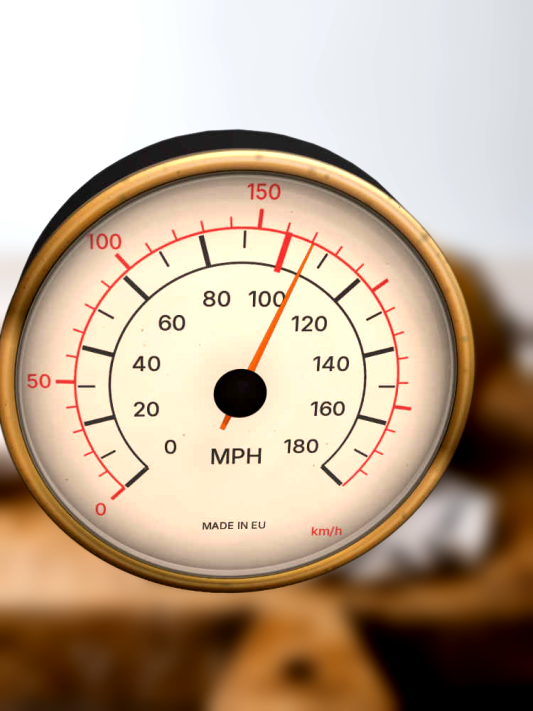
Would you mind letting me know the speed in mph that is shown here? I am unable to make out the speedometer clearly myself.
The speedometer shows 105 mph
